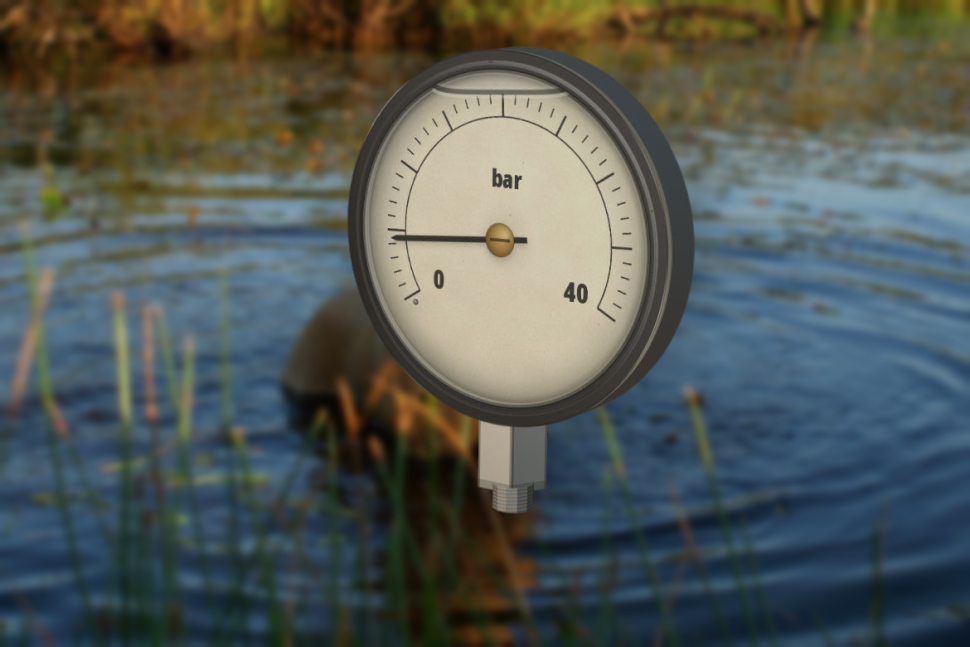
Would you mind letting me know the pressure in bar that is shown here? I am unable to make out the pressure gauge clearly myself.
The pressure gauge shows 4.5 bar
